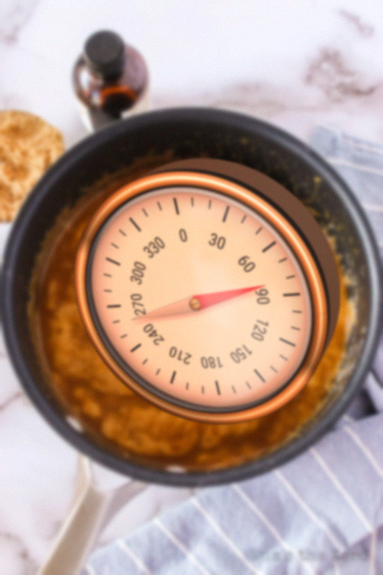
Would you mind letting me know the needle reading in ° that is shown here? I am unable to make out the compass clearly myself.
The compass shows 80 °
